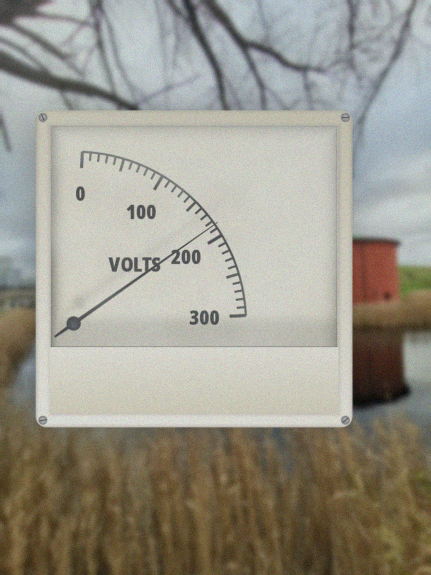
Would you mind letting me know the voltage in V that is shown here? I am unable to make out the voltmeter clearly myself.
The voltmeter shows 185 V
